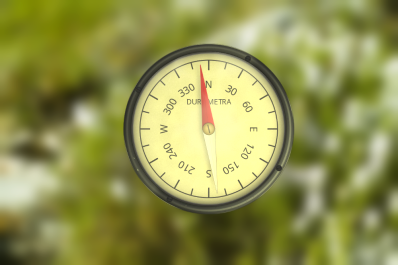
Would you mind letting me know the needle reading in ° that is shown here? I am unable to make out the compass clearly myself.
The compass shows 352.5 °
